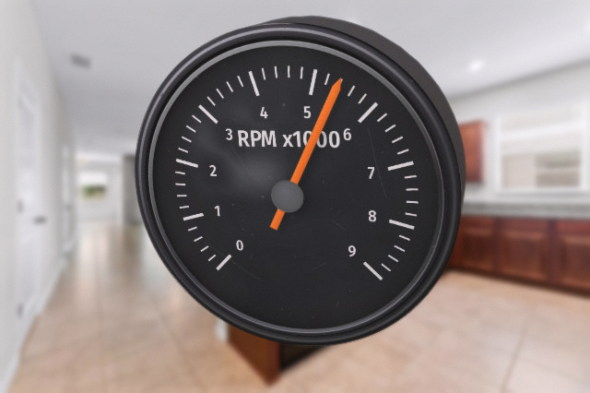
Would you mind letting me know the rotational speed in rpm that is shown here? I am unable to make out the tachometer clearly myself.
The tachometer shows 5400 rpm
